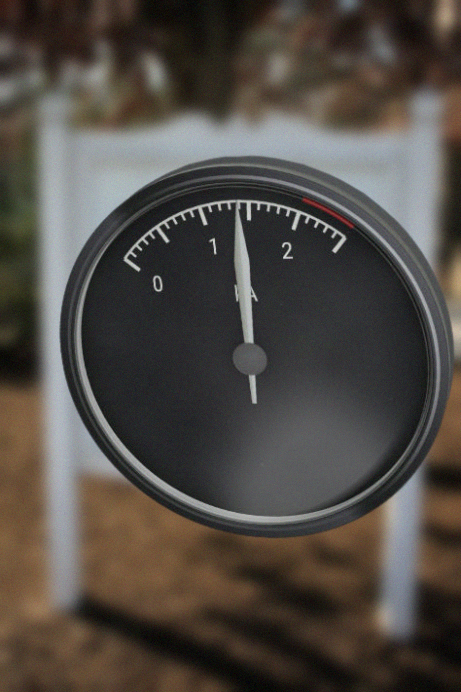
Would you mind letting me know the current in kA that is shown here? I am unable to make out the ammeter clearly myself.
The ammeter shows 1.4 kA
